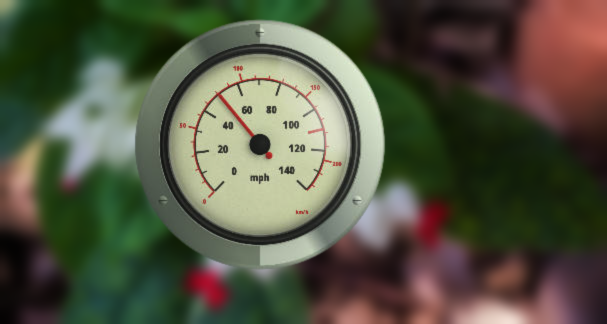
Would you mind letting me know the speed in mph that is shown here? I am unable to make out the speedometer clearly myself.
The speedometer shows 50 mph
